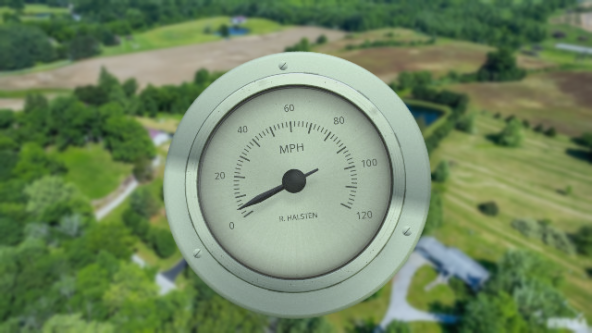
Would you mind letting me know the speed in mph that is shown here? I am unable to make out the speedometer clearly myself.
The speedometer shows 4 mph
